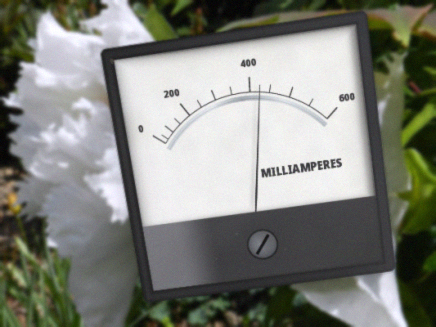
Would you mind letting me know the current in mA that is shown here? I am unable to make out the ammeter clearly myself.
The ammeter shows 425 mA
